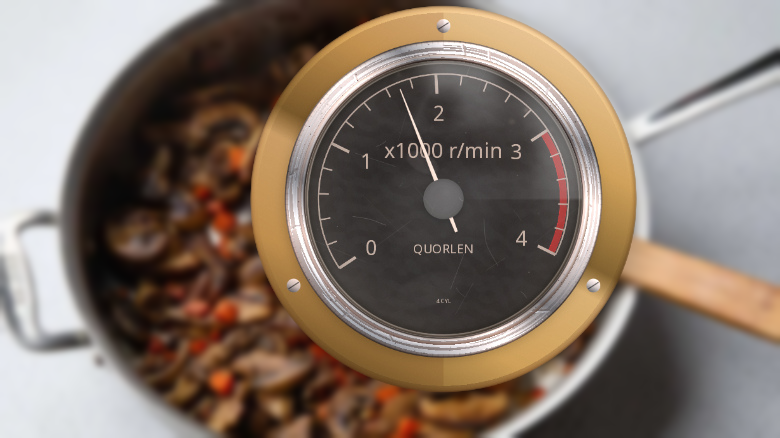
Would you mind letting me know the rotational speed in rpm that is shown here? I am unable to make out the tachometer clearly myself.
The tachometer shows 1700 rpm
